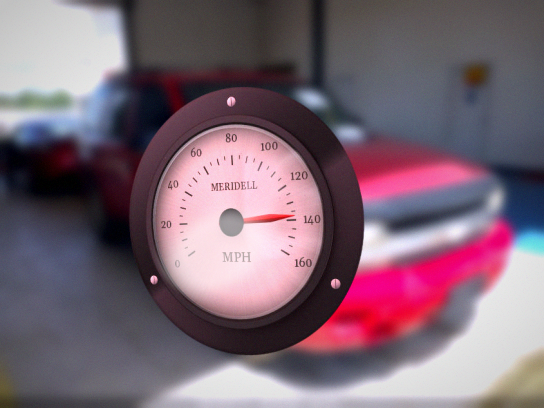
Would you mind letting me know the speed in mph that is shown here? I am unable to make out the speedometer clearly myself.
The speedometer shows 137.5 mph
